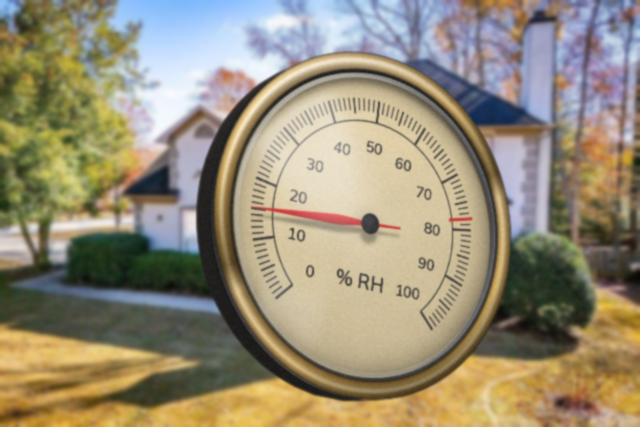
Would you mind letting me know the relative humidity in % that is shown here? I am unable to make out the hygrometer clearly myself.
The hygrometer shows 15 %
